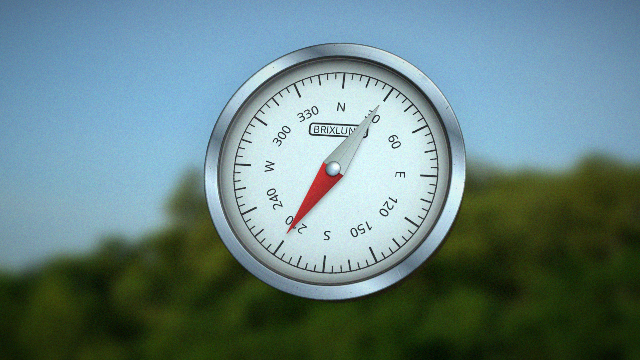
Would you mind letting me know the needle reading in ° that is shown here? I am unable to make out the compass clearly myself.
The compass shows 210 °
